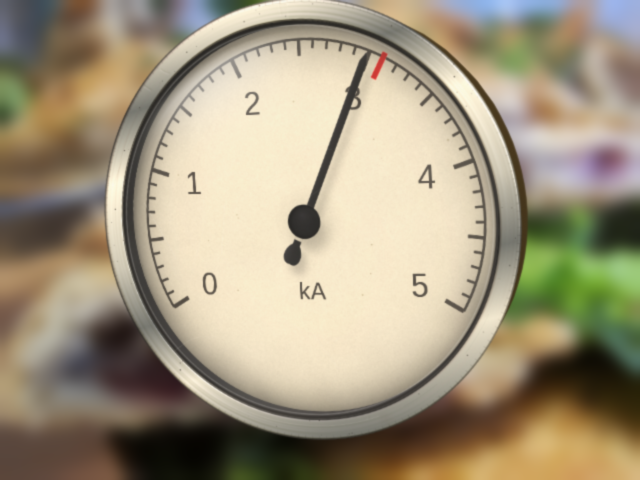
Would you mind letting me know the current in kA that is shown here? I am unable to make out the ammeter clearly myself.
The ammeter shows 3 kA
